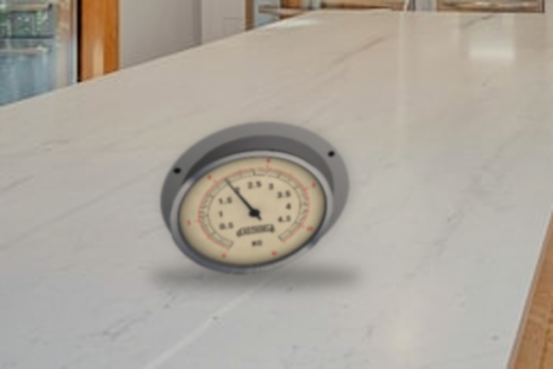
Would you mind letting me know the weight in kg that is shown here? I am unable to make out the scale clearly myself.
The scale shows 2 kg
